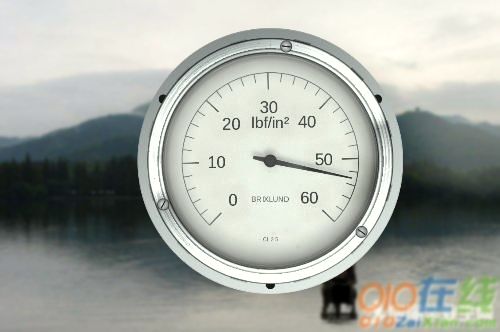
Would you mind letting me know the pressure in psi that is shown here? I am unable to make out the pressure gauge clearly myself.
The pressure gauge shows 53 psi
